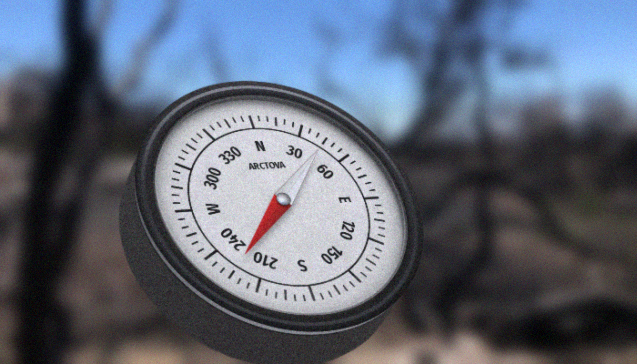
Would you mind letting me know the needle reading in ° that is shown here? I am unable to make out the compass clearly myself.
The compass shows 225 °
